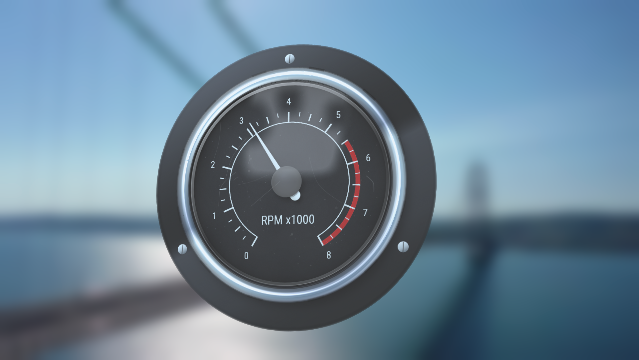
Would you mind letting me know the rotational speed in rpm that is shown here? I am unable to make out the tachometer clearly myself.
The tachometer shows 3125 rpm
